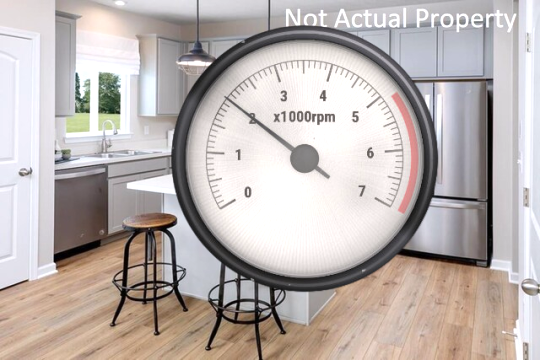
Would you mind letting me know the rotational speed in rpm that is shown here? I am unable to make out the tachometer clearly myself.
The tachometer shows 2000 rpm
